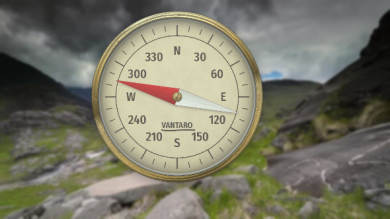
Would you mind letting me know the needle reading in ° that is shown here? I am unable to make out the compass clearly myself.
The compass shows 285 °
